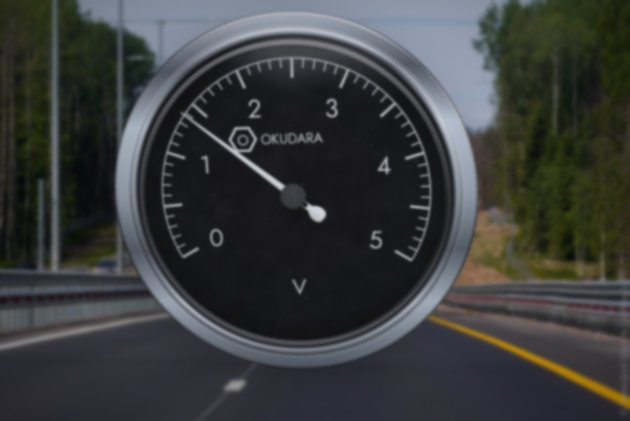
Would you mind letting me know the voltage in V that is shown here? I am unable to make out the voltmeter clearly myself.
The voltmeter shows 1.4 V
